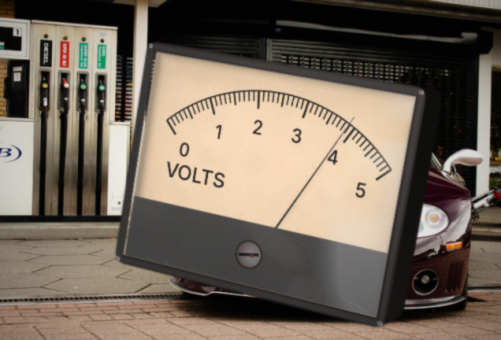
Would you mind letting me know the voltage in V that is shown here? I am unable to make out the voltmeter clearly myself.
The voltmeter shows 3.9 V
